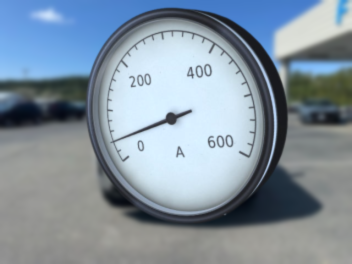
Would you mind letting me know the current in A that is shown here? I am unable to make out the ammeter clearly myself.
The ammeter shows 40 A
